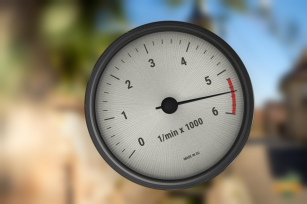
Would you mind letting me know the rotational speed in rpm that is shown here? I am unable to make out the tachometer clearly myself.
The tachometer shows 5500 rpm
